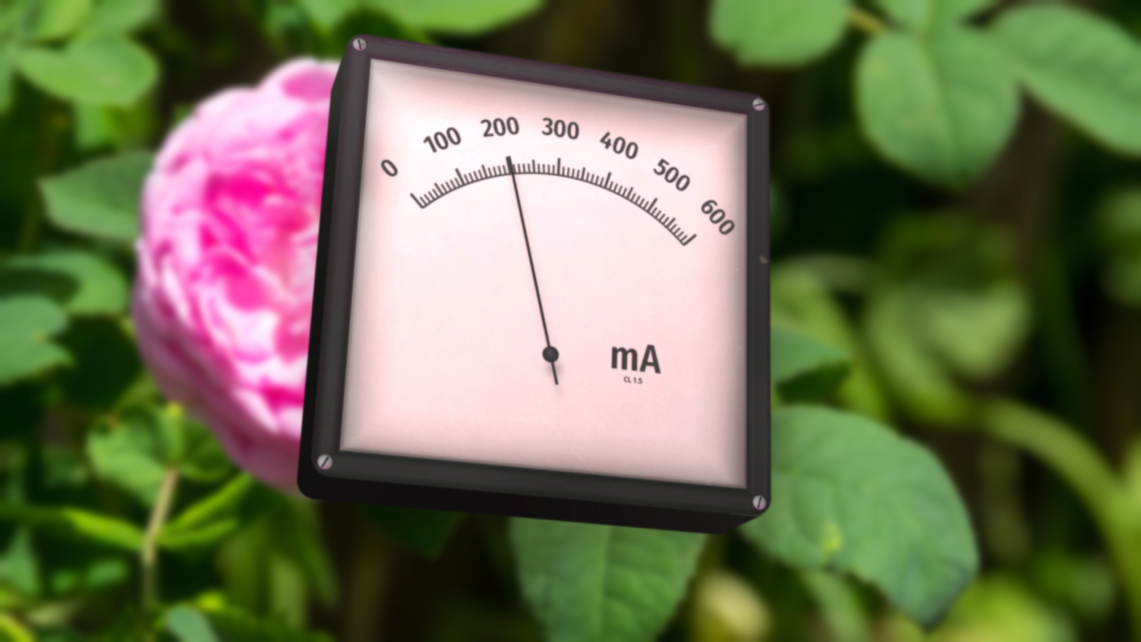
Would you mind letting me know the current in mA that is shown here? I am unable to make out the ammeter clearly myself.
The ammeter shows 200 mA
